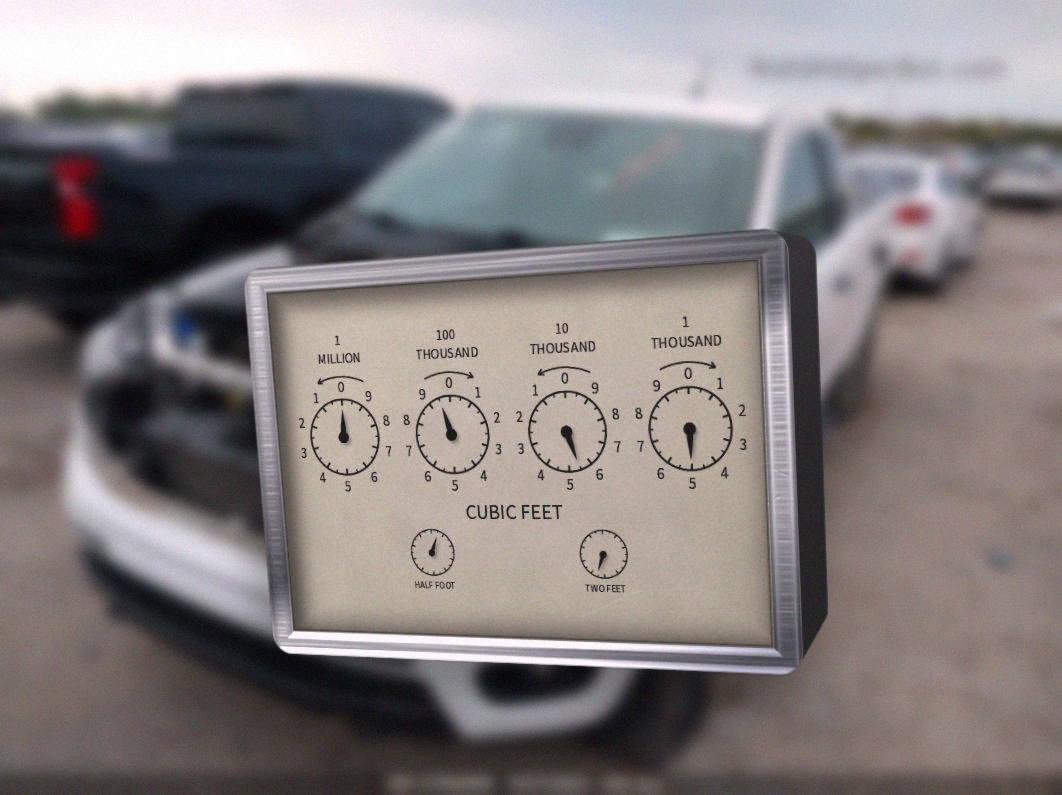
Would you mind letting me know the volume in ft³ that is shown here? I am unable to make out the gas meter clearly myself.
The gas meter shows 995500 ft³
